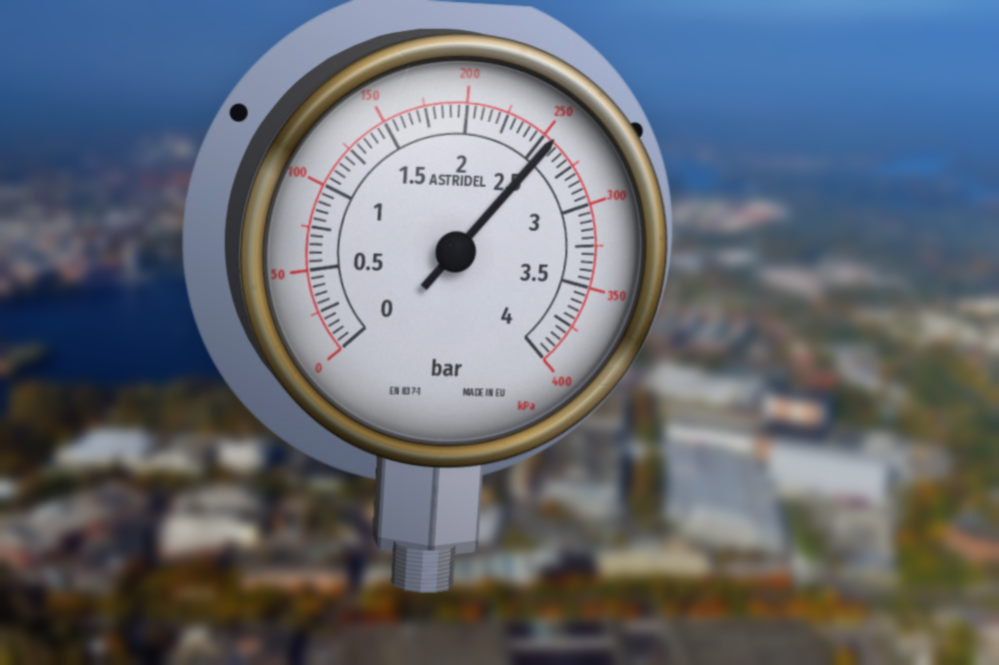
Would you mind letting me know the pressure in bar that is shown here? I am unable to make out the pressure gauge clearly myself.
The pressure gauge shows 2.55 bar
